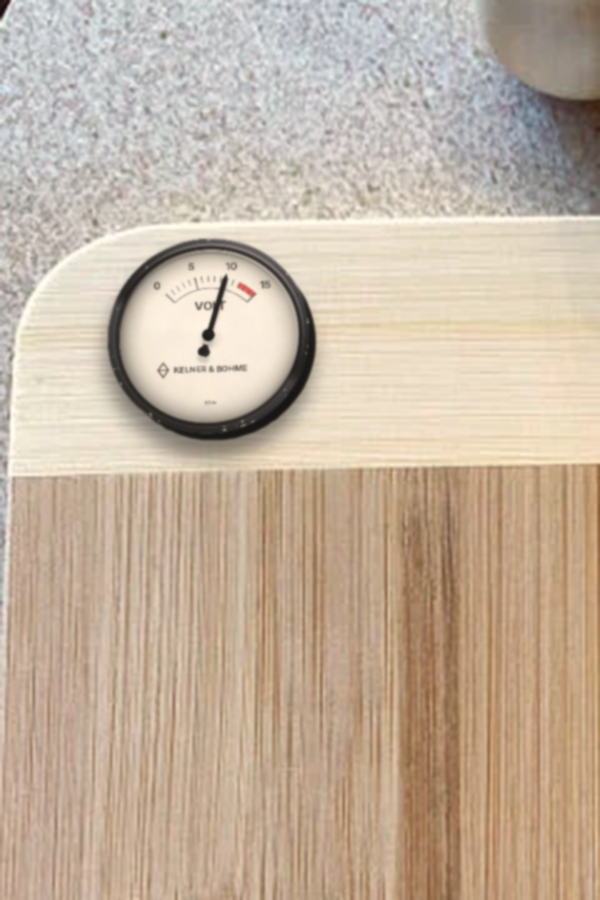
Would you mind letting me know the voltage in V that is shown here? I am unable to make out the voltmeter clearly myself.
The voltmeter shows 10 V
